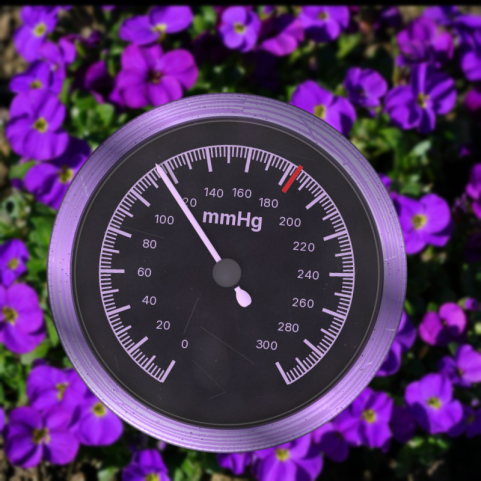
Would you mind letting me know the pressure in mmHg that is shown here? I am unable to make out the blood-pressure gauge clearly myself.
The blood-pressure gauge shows 116 mmHg
